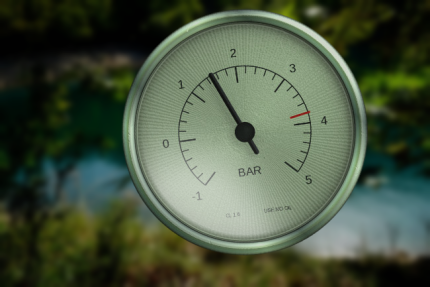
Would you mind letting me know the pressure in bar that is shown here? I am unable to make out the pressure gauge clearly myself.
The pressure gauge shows 1.5 bar
